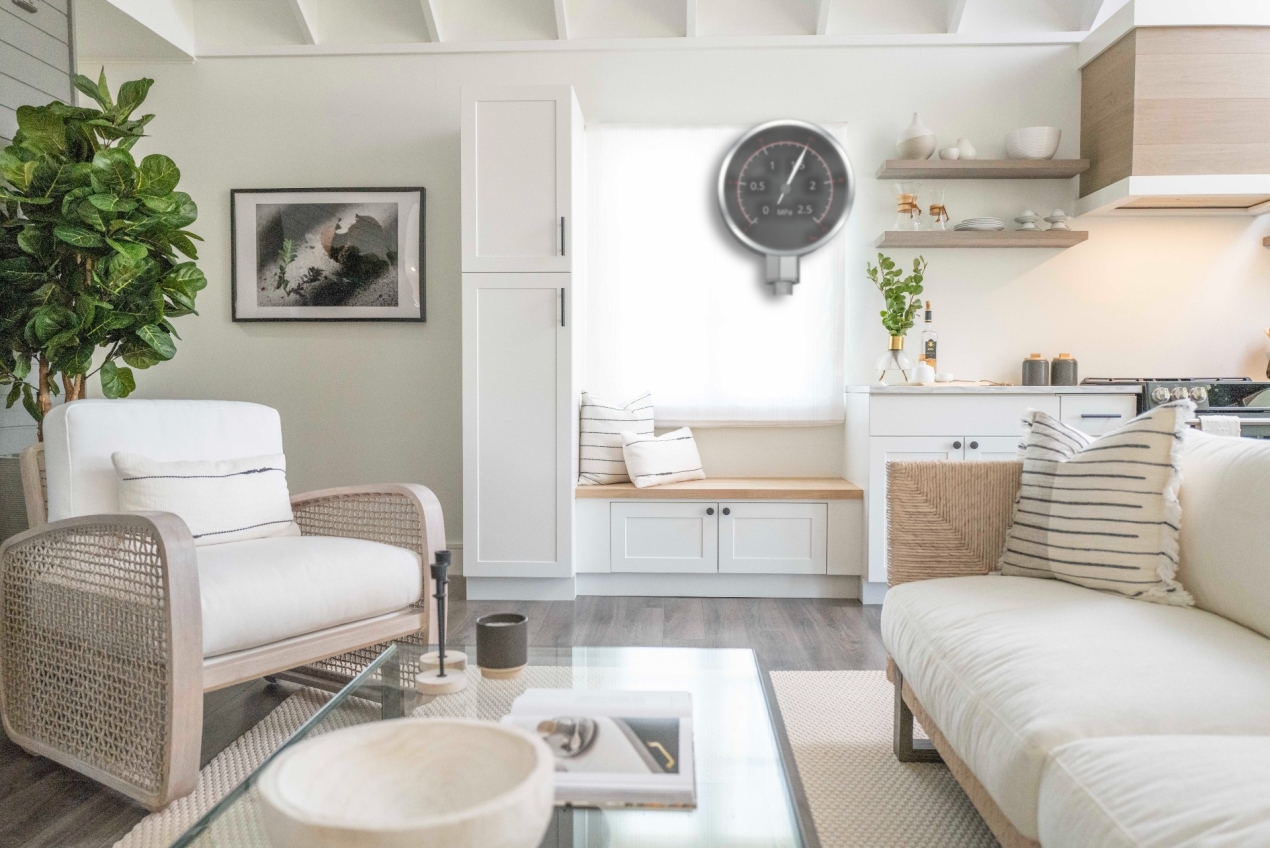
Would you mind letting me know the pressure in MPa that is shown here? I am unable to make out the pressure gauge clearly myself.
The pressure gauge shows 1.5 MPa
